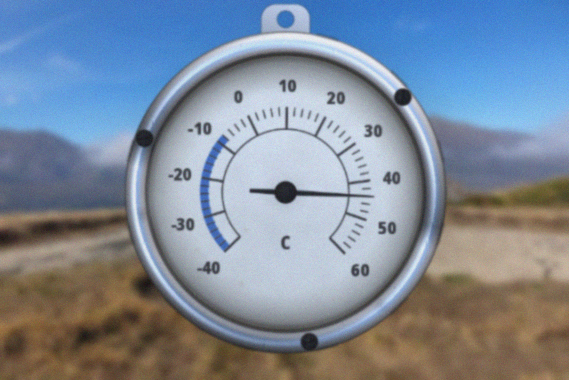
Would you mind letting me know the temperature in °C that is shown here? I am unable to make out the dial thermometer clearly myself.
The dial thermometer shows 44 °C
